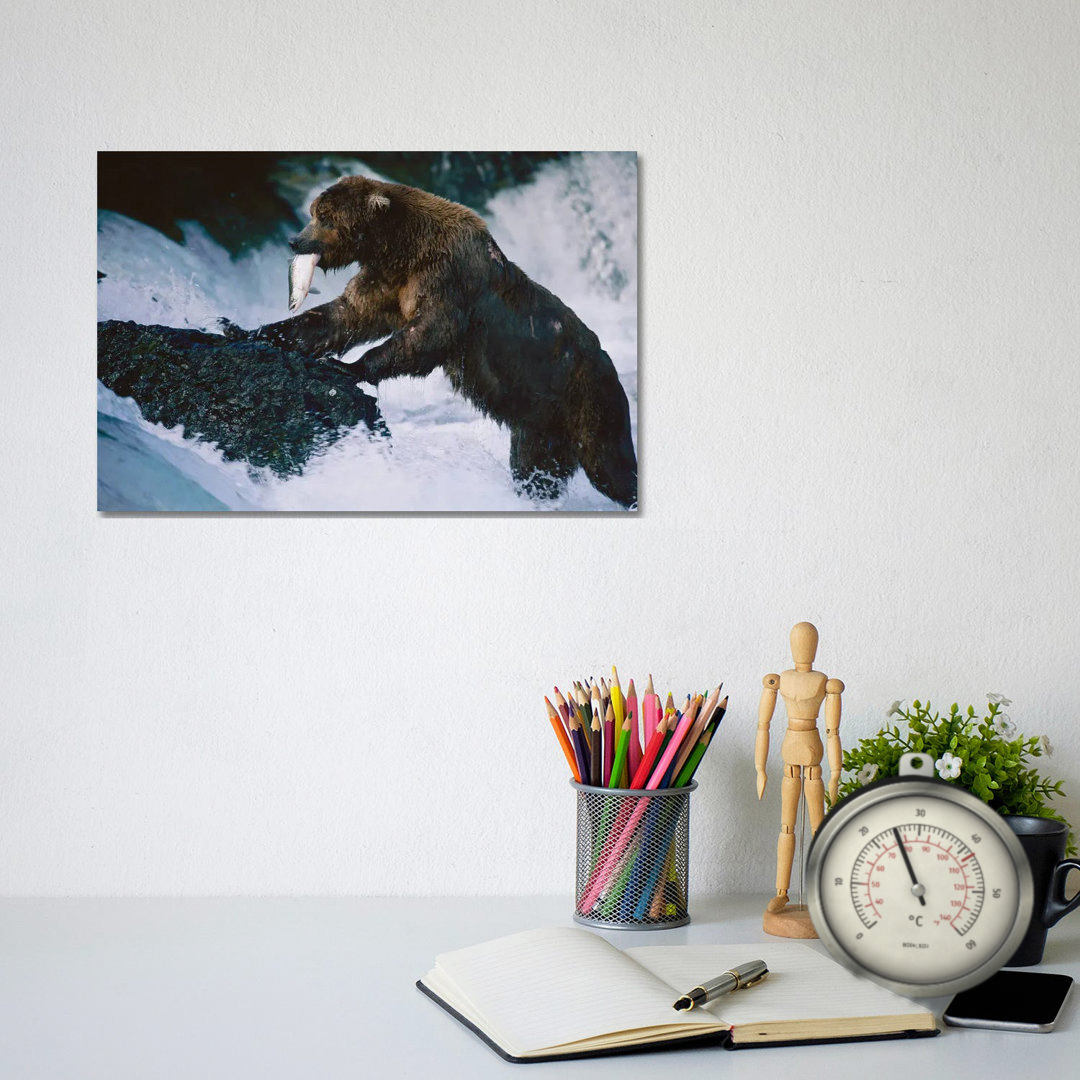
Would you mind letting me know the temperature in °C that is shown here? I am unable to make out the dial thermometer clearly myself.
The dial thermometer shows 25 °C
